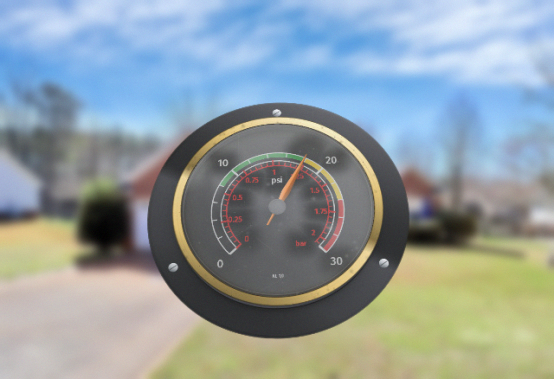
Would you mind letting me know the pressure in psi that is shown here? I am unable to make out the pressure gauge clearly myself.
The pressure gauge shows 18 psi
